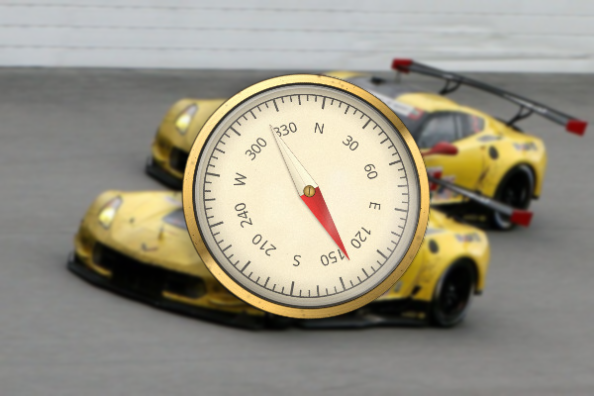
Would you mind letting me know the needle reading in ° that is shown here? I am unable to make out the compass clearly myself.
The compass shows 140 °
